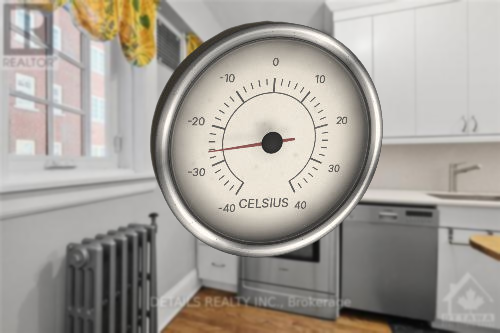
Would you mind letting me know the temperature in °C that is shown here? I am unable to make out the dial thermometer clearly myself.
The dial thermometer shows -26 °C
